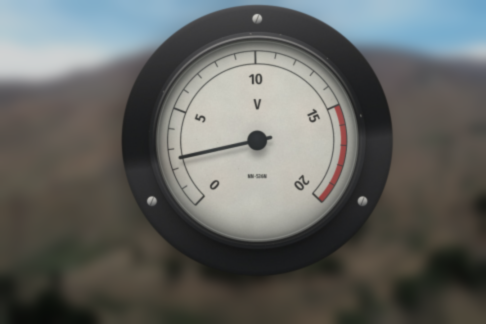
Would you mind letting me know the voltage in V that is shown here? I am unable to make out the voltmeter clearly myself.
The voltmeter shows 2.5 V
